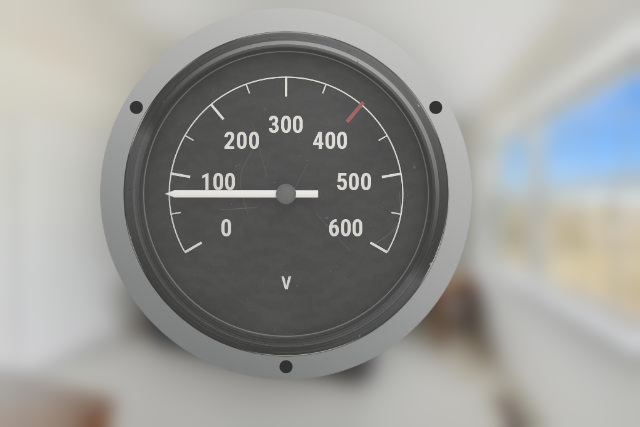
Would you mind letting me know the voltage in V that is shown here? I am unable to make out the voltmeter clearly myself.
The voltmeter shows 75 V
